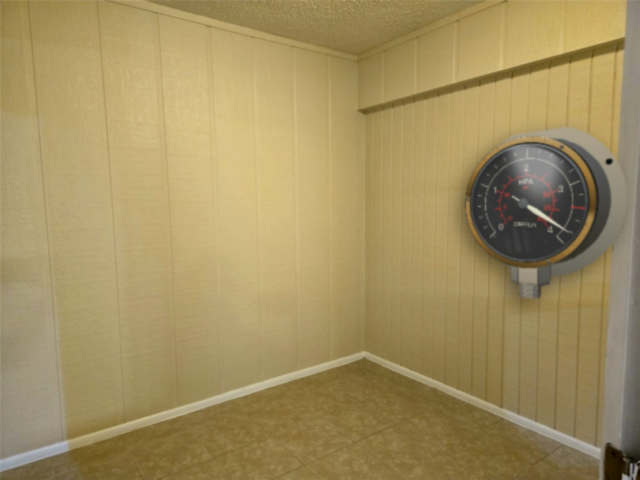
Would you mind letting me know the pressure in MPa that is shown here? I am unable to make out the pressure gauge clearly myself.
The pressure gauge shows 3.8 MPa
